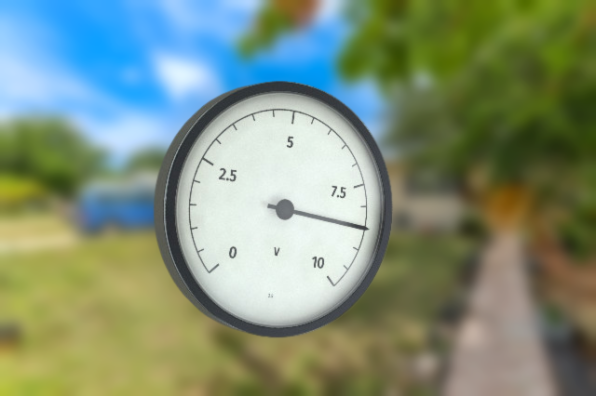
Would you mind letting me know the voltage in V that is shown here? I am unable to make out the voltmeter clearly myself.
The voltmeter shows 8.5 V
